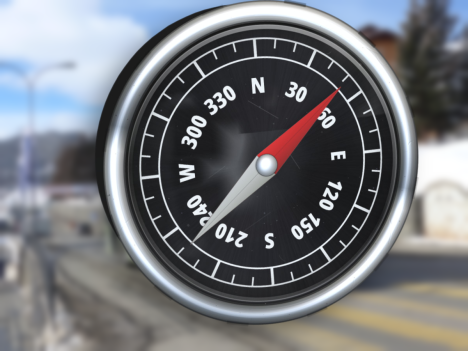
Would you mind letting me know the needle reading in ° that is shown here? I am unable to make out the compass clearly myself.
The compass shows 50 °
